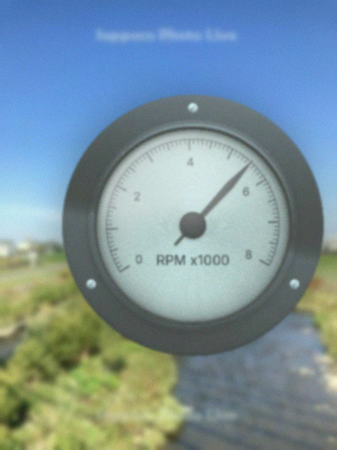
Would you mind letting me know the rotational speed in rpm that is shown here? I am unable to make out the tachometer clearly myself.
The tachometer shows 5500 rpm
